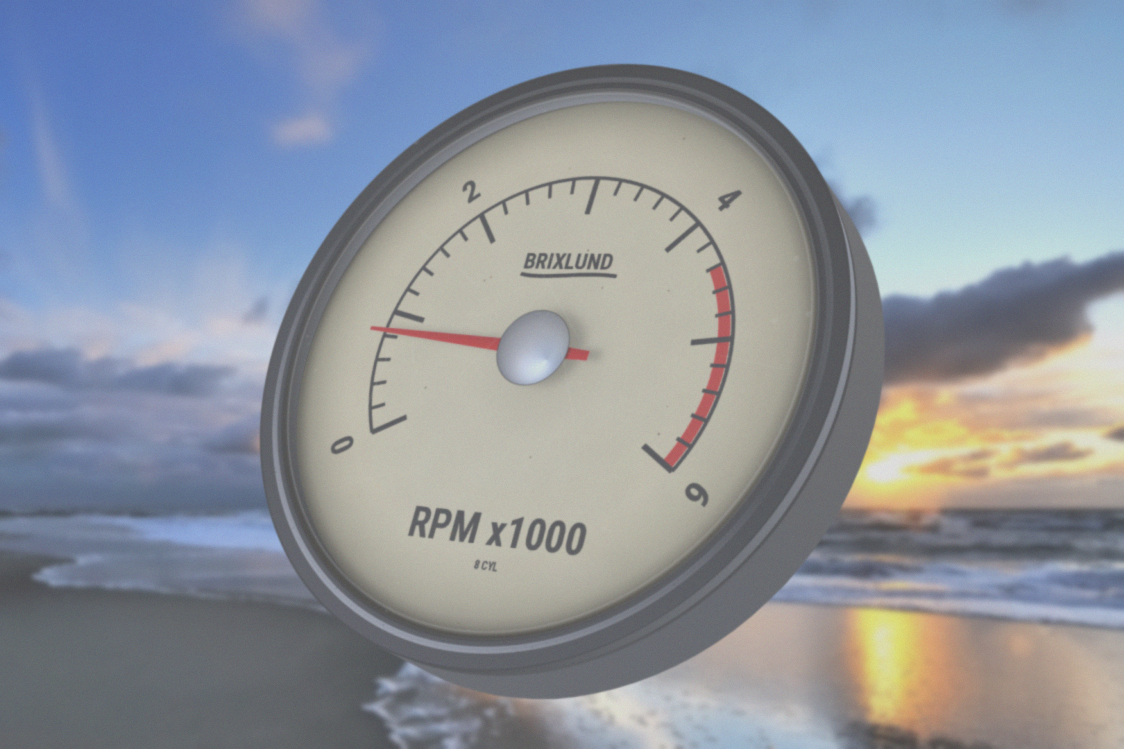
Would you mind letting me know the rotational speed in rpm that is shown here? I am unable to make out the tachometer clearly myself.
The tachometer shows 800 rpm
